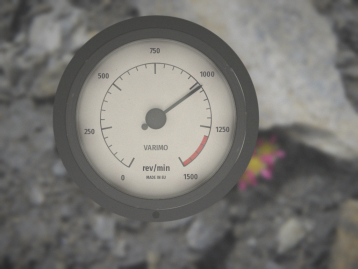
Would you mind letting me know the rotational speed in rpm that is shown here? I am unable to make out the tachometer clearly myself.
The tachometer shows 1025 rpm
